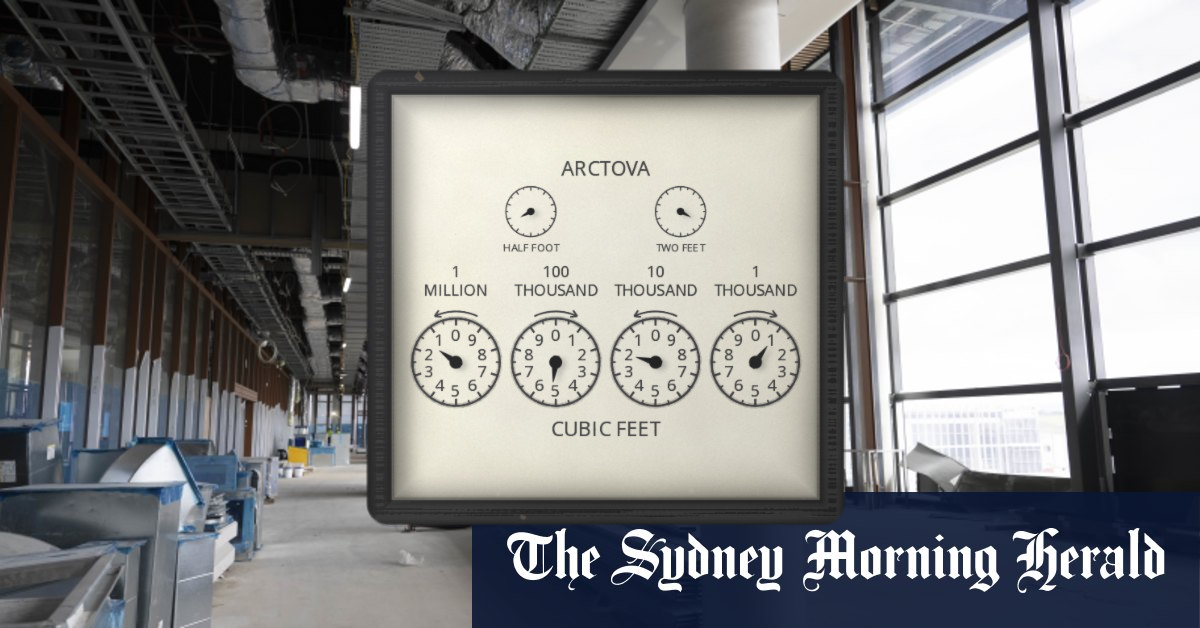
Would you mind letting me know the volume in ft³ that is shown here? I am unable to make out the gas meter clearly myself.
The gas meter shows 152100 ft³
